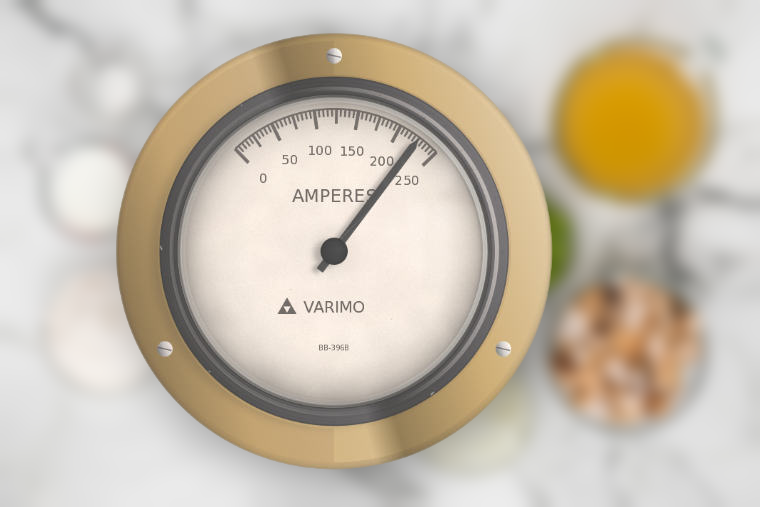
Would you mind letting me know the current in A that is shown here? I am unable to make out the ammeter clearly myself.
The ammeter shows 225 A
